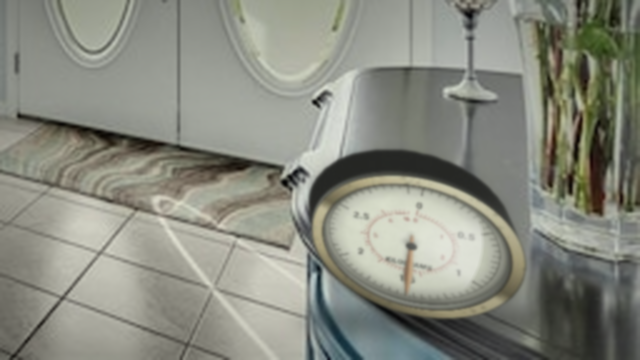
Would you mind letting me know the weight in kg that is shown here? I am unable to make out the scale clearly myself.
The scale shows 1.5 kg
